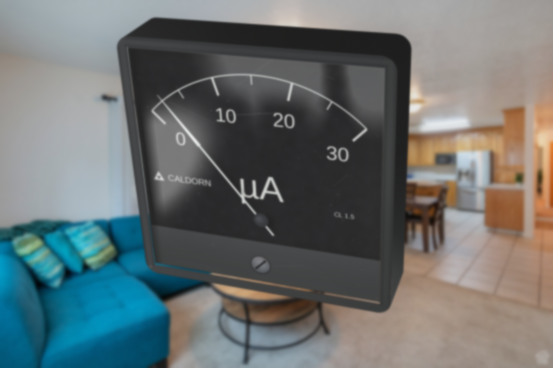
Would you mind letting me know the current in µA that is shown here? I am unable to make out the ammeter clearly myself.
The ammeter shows 2.5 µA
